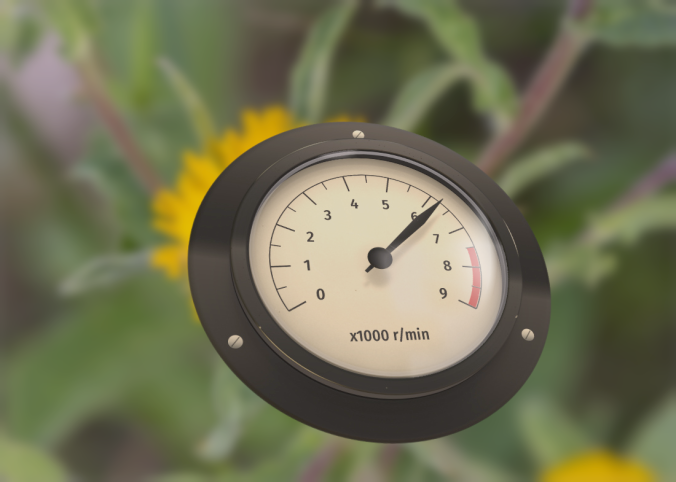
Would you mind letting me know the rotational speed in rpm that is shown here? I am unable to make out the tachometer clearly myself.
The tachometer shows 6250 rpm
